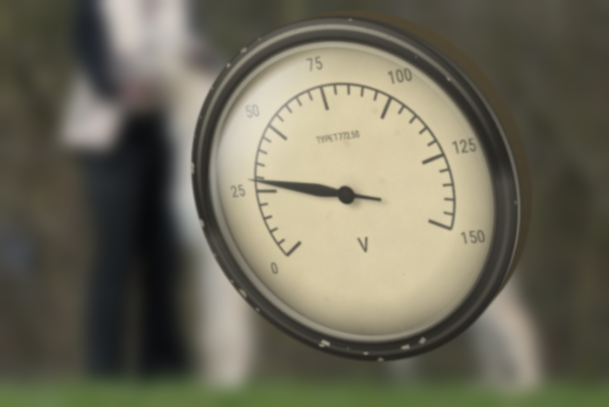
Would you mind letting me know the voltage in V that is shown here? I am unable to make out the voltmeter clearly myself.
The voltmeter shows 30 V
